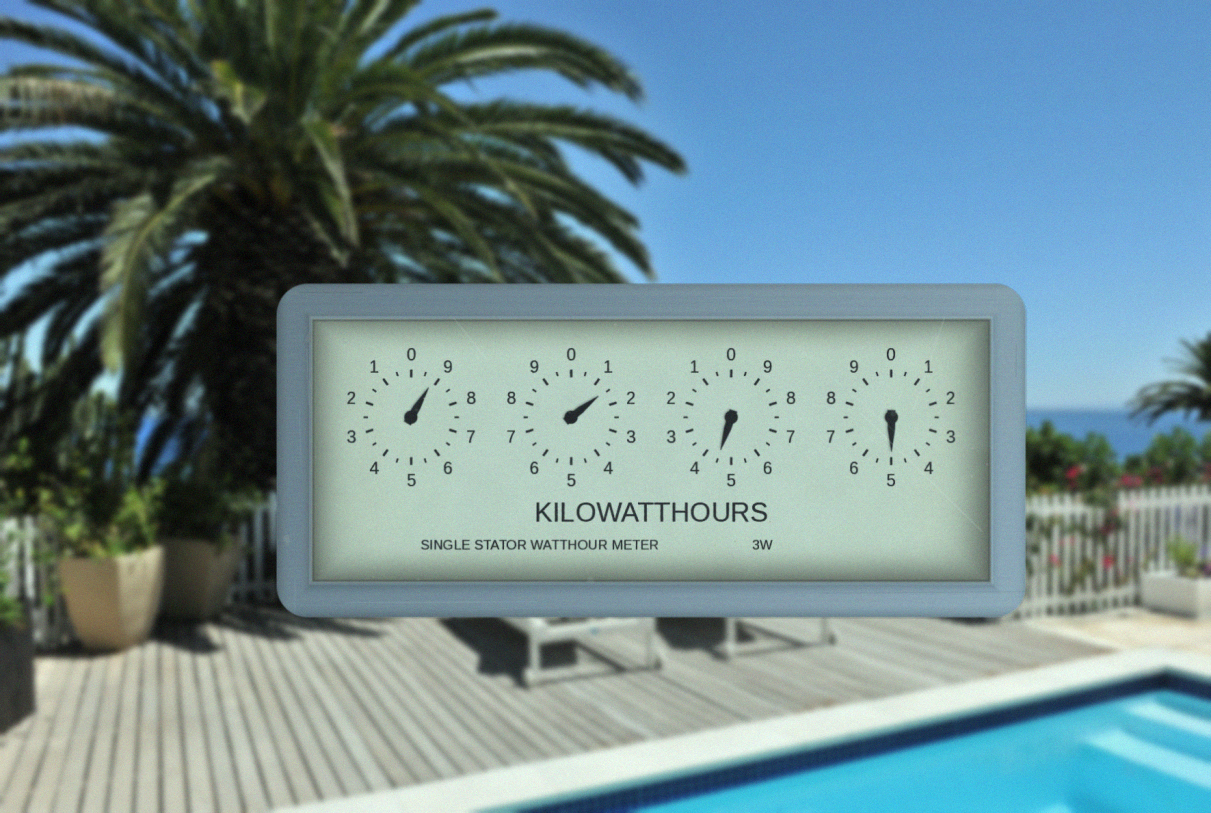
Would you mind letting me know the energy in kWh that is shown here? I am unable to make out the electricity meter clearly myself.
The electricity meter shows 9145 kWh
